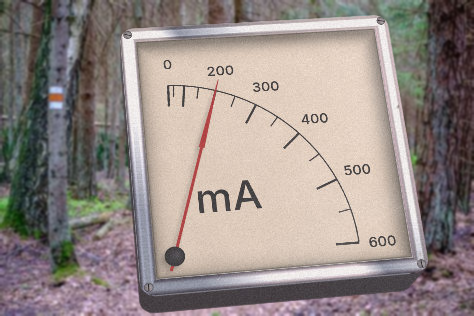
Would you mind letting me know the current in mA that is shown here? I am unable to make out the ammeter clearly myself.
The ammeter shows 200 mA
